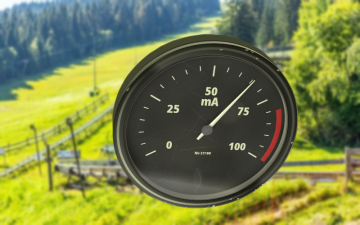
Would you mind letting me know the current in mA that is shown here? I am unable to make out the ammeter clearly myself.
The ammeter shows 65 mA
